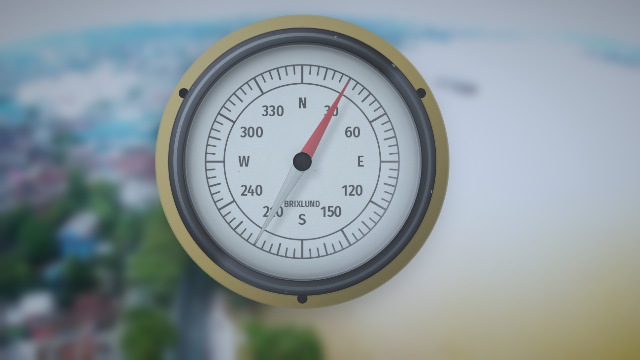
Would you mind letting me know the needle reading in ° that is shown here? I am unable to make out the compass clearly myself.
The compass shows 30 °
